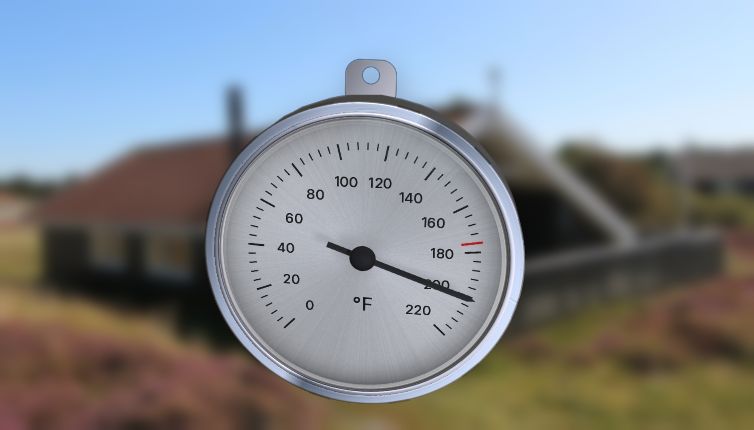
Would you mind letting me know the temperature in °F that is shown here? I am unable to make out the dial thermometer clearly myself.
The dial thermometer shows 200 °F
